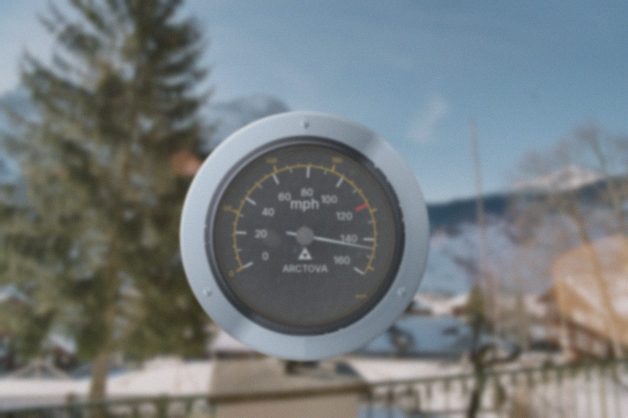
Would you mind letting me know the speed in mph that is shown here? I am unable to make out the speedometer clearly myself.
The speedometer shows 145 mph
